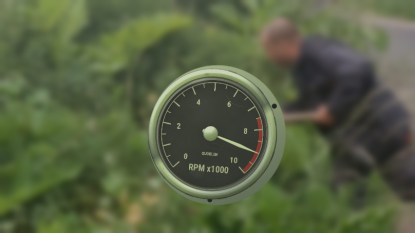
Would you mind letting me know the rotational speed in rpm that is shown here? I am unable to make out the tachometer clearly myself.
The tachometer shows 9000 rpm
